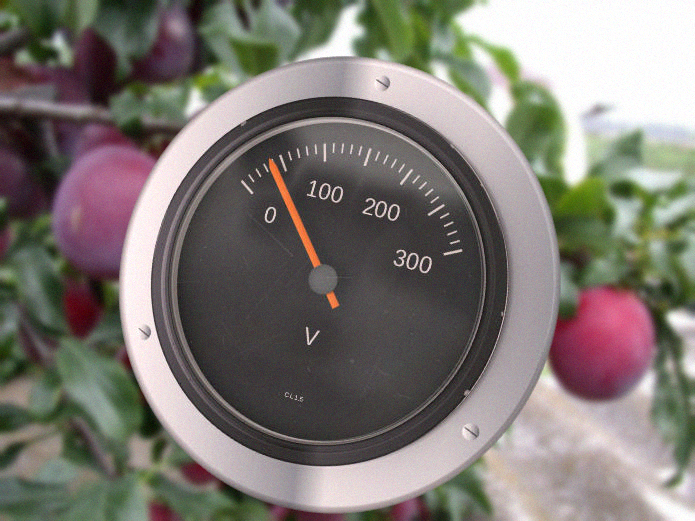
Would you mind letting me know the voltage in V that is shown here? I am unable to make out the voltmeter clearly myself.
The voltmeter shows 40 V
